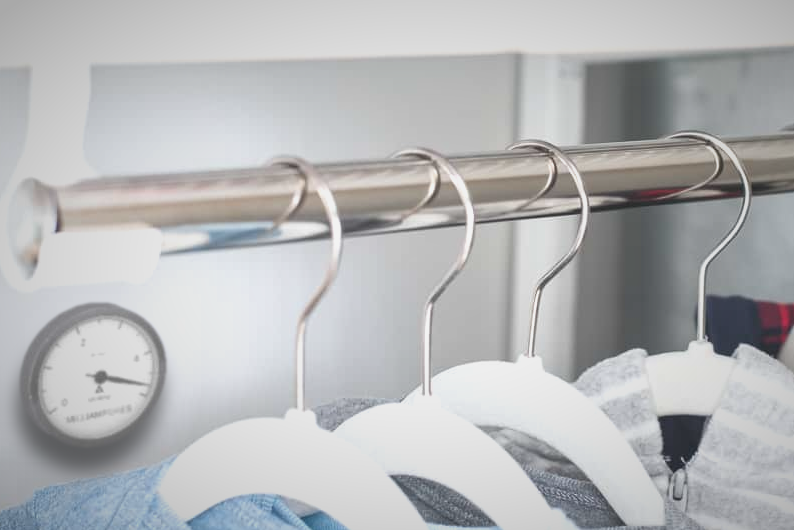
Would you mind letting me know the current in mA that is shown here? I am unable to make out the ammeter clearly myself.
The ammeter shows 4.75 mA
